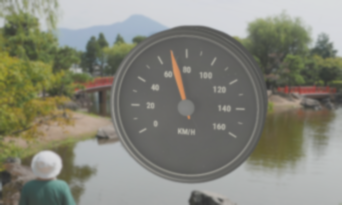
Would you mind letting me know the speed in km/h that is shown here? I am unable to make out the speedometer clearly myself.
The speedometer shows 70 km/h
